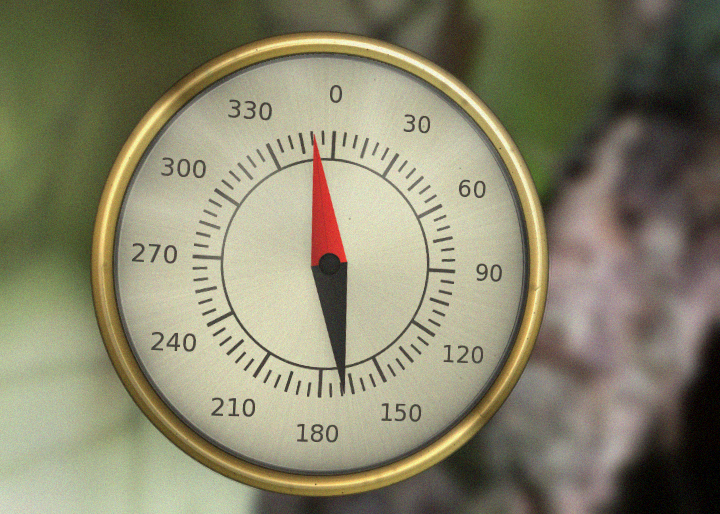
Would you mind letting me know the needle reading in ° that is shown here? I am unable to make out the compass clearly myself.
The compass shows 350 °
